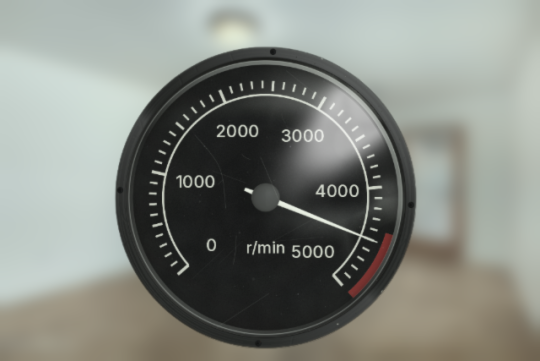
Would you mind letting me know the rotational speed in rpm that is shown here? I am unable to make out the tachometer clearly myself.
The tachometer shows 4500 rpm
